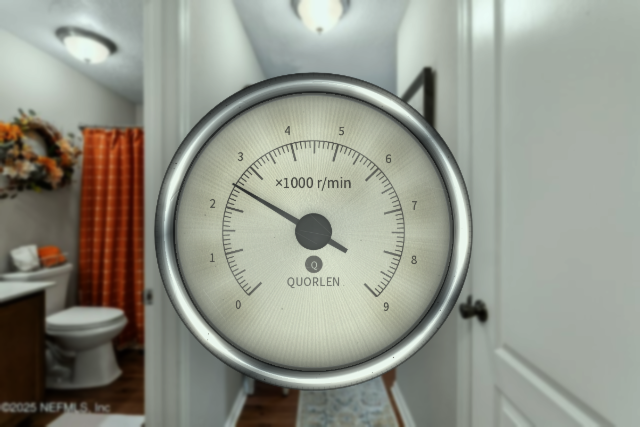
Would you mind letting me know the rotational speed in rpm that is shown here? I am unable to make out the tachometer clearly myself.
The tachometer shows 2500 rpm
